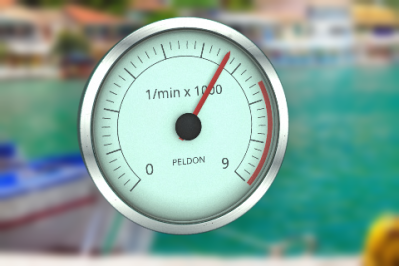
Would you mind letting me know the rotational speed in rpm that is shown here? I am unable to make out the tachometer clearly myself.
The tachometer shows 5600 rpm
